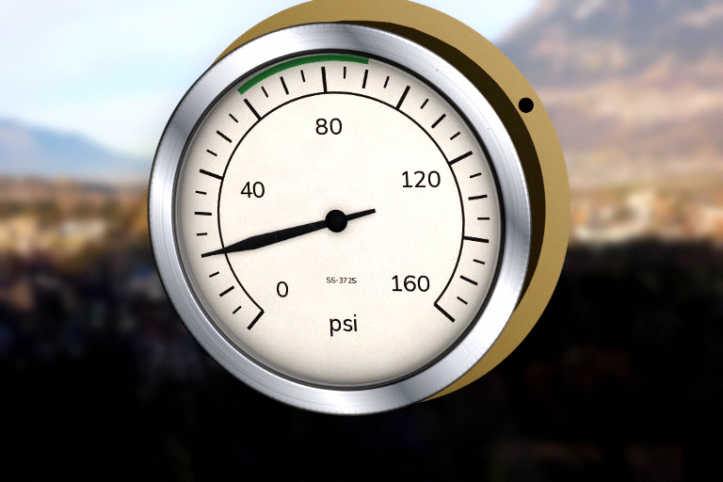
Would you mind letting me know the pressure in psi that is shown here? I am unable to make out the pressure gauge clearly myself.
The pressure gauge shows 20 psi
